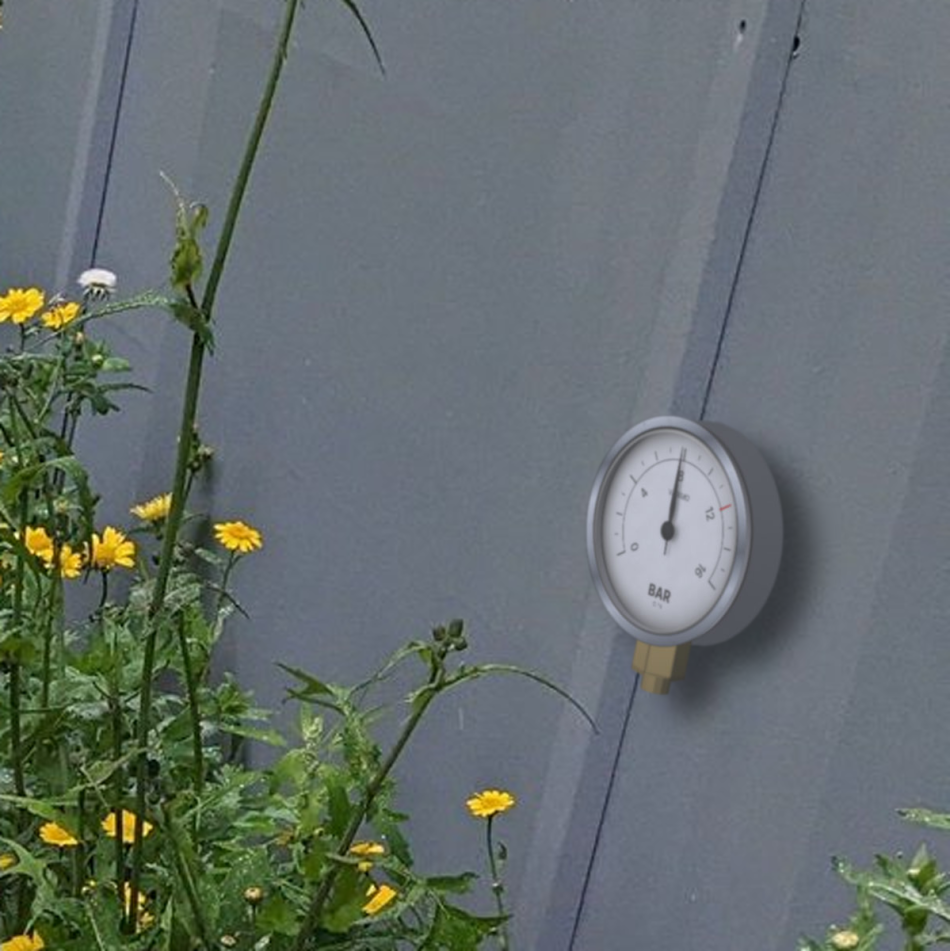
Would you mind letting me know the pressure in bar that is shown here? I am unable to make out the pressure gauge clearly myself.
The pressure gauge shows 8 bar
